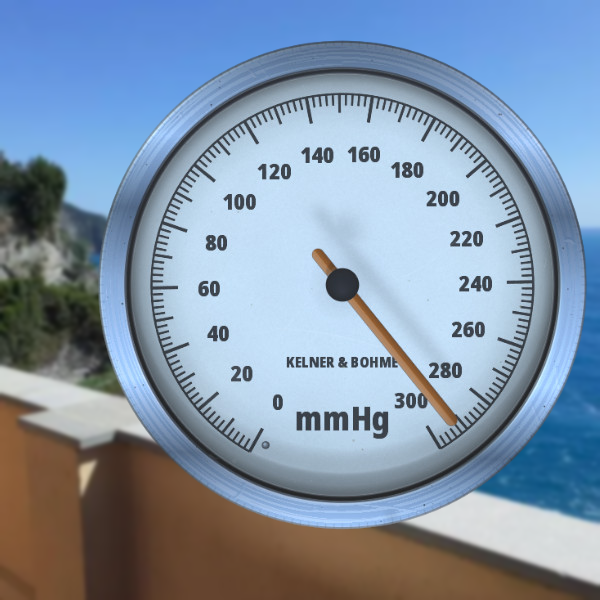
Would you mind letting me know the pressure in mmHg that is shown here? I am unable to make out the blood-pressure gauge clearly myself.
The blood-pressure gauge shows 292 mmHg
